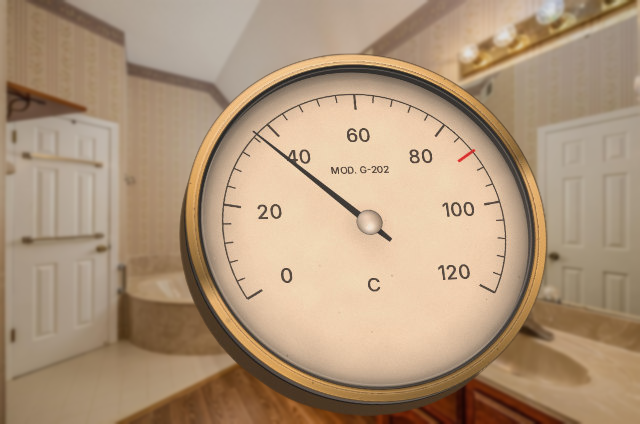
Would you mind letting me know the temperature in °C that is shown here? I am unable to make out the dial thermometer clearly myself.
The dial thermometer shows 36 °C
